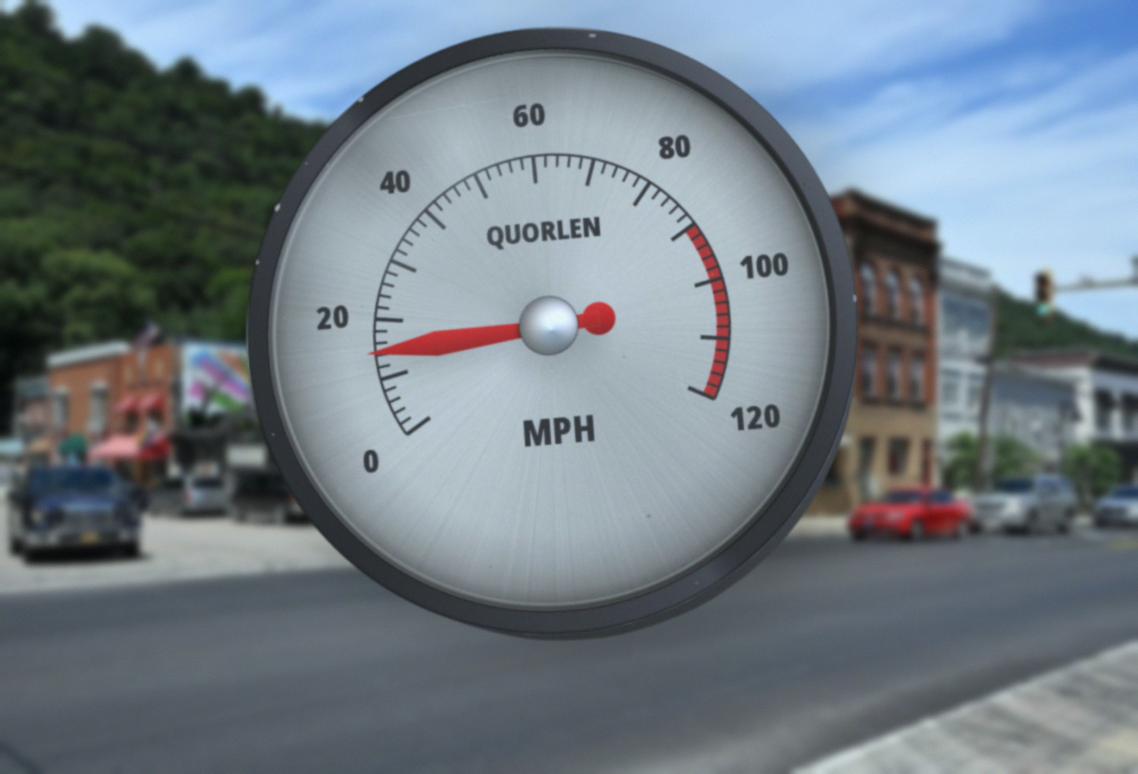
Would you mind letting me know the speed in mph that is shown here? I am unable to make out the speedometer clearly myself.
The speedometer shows 14 mph
